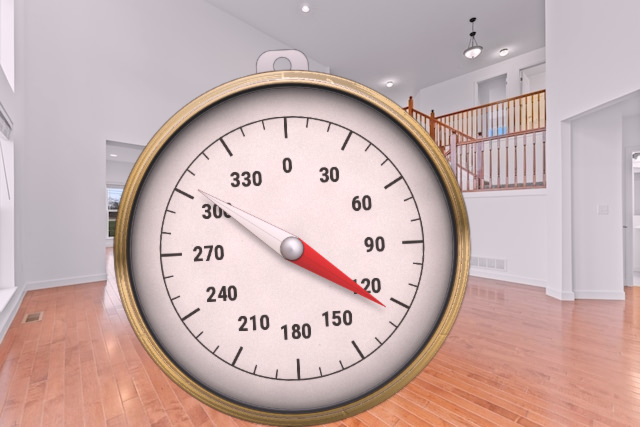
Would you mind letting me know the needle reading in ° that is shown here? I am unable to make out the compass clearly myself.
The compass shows 125 °
